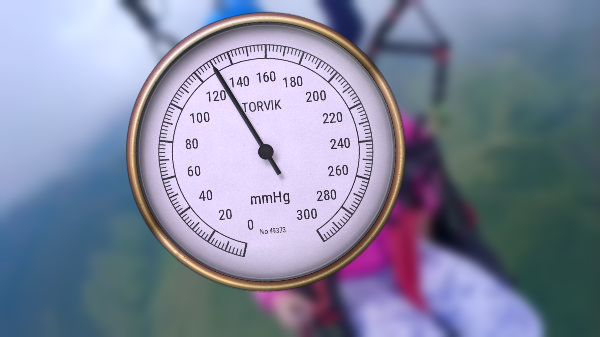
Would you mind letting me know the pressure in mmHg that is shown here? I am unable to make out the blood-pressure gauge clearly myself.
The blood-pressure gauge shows 130 mmHg
